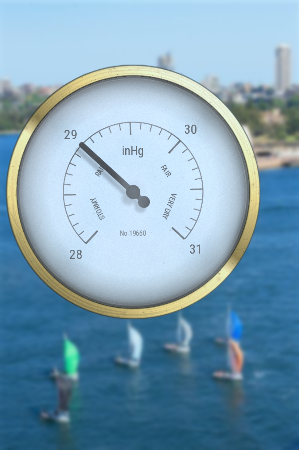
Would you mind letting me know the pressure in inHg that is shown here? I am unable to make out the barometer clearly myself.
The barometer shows 29 inHg
